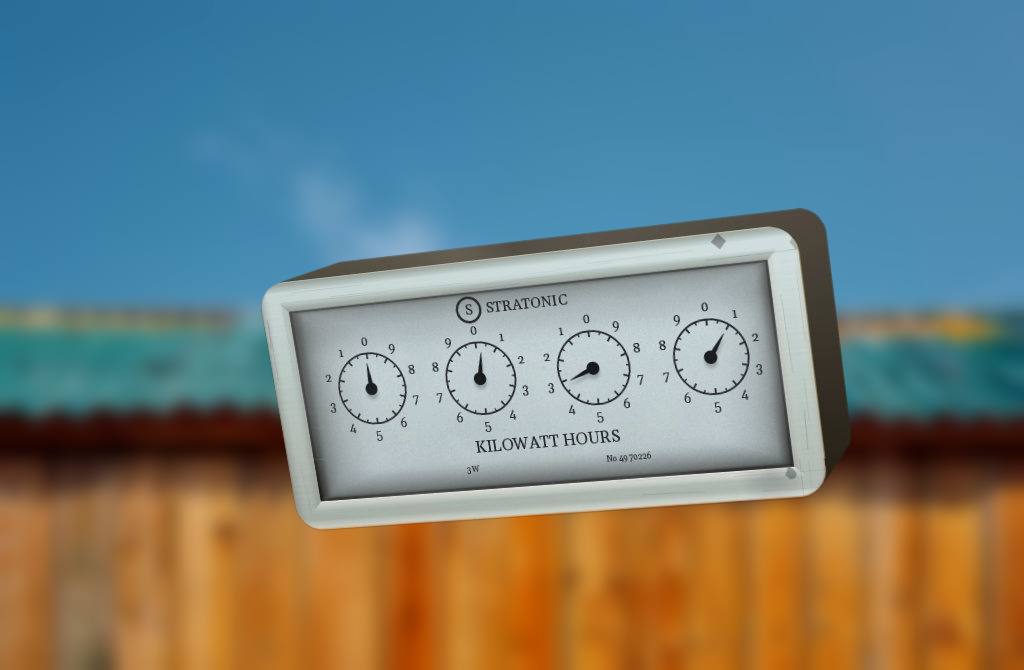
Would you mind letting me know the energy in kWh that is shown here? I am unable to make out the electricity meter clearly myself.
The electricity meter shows 31 kWh
